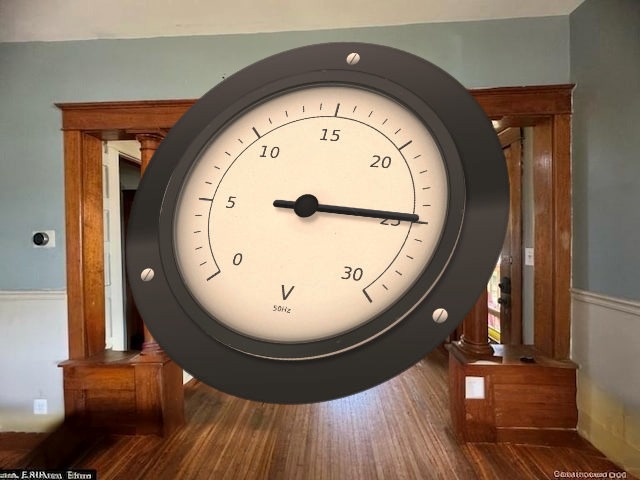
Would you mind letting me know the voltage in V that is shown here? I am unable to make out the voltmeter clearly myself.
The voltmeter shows 25 V
